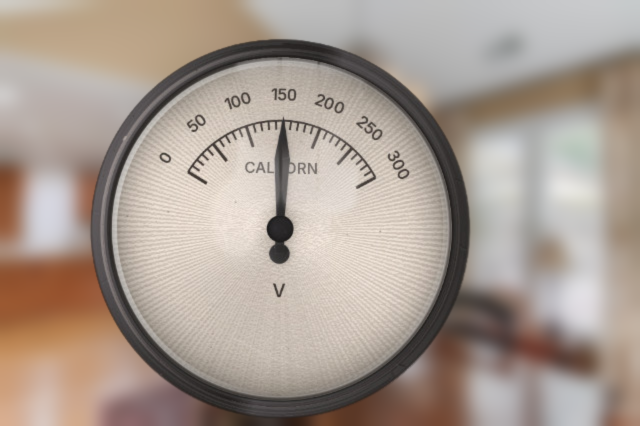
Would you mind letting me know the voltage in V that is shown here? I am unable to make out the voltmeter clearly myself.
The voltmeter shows 150 V
